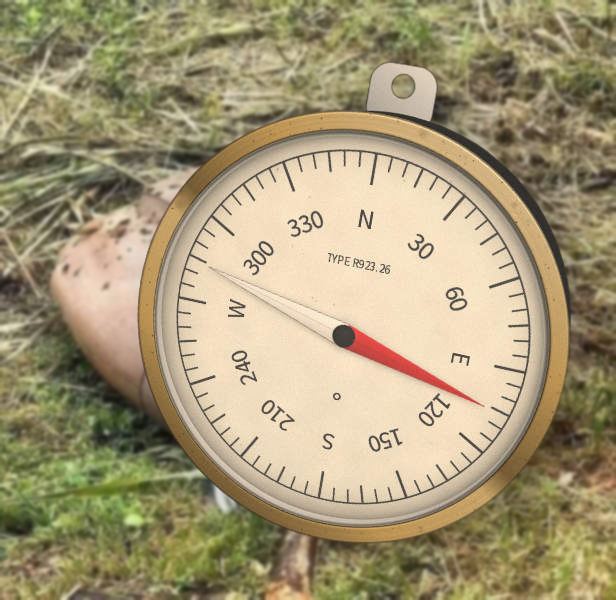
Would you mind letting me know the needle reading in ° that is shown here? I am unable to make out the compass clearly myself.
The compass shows 105 °
